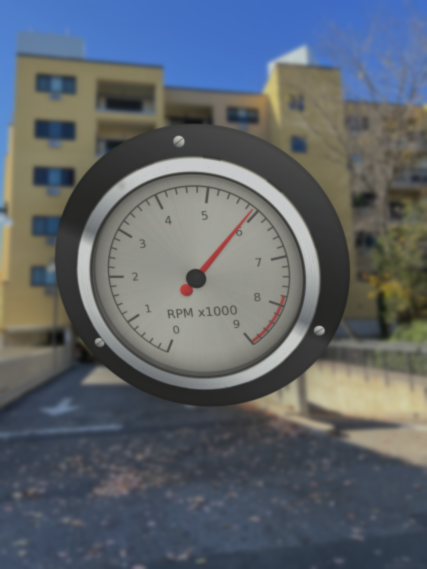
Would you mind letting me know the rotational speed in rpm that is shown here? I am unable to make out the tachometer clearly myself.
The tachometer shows 5900 rpm
